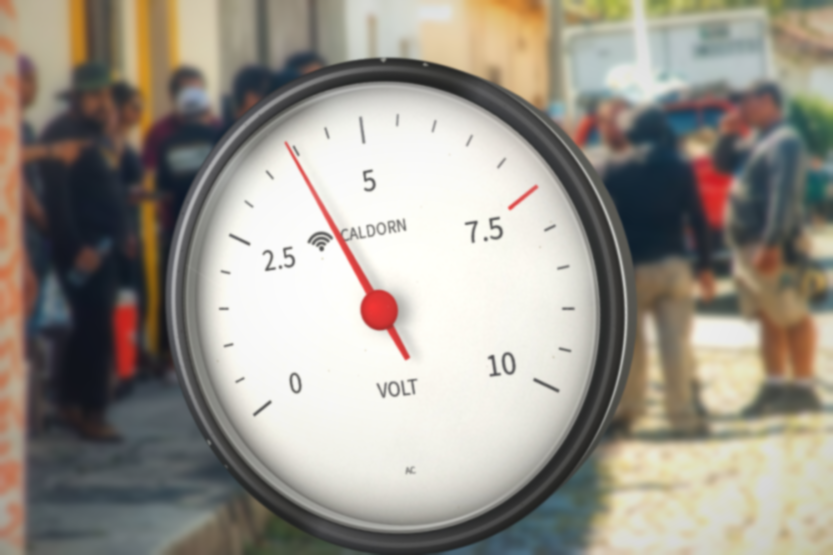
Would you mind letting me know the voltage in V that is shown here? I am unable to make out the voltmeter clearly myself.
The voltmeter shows 4 V
